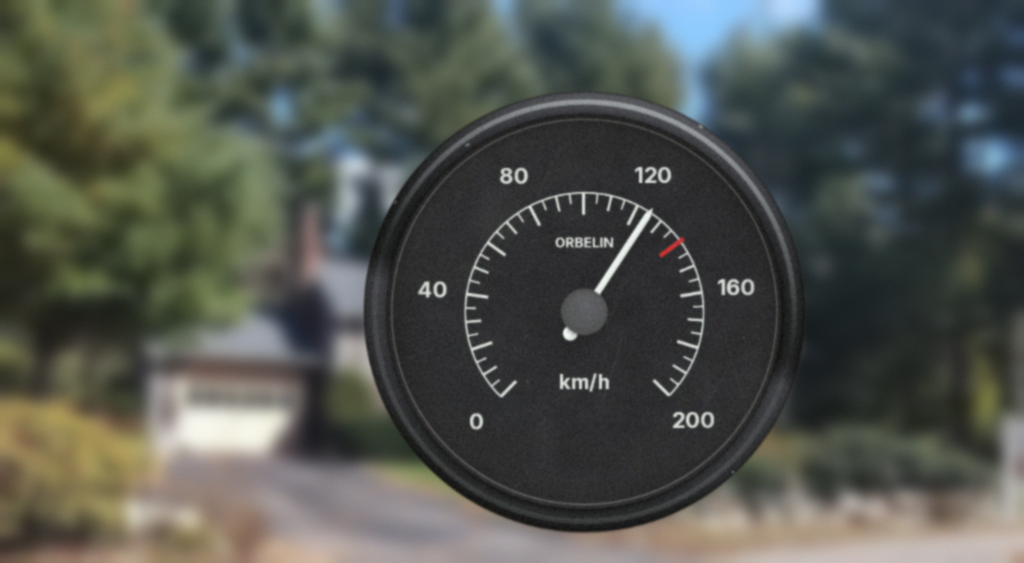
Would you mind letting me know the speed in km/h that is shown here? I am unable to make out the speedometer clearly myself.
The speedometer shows 125 km/h
